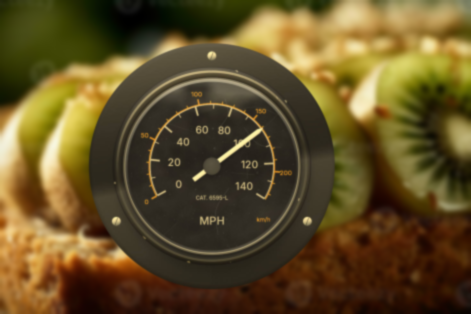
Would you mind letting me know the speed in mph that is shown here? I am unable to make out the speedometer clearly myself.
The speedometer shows 100 mph
